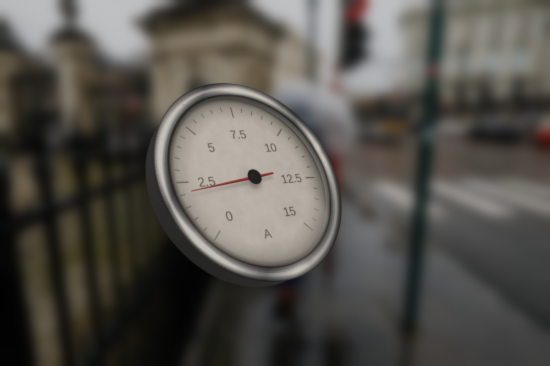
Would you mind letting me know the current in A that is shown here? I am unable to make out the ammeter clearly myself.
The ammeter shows 2 A
